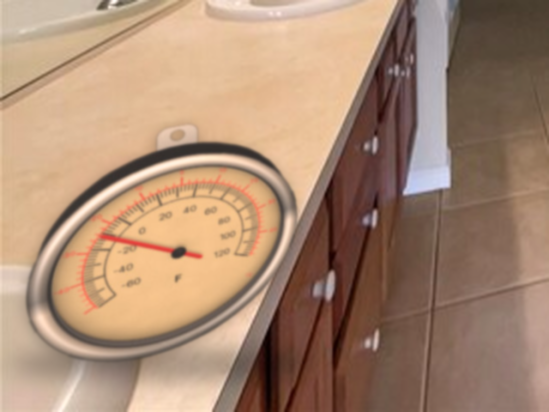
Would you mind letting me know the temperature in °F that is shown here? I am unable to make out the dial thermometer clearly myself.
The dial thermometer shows -10 °F
